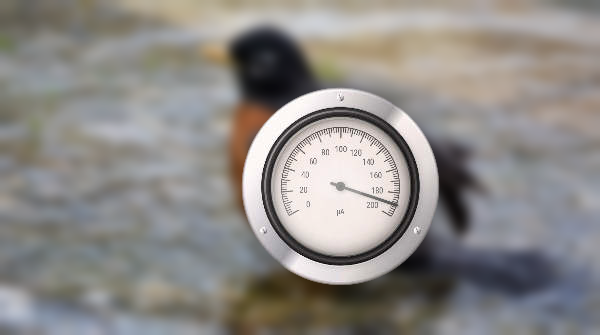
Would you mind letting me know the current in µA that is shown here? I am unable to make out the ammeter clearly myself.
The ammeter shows 190 µA
